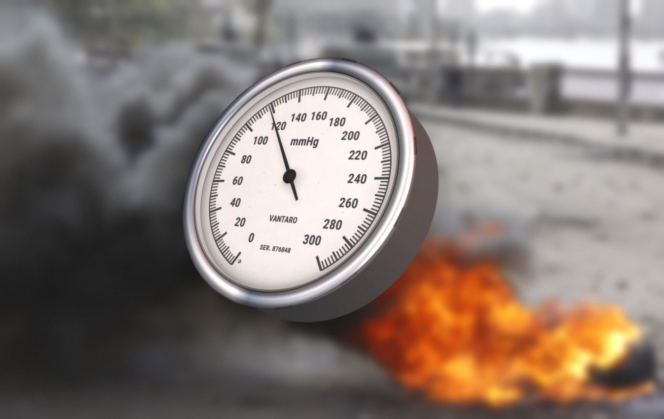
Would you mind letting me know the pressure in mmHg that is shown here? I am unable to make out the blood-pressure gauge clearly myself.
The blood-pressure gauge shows 120 mmHg
